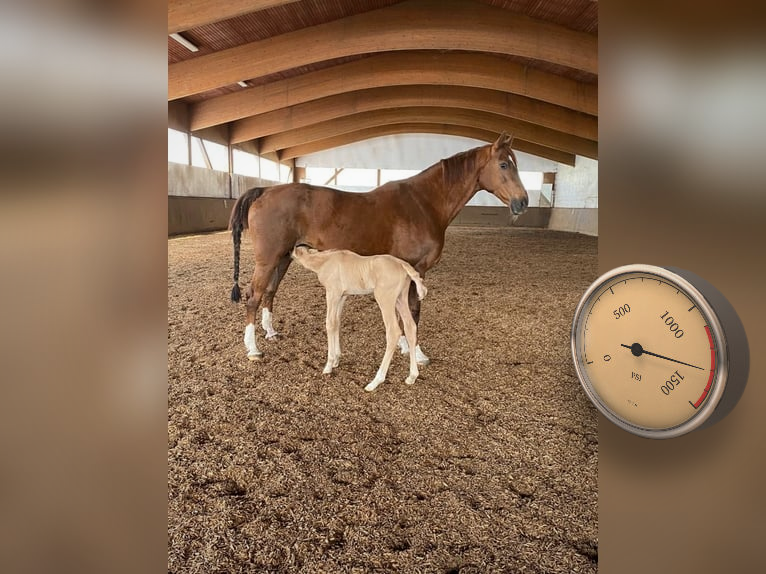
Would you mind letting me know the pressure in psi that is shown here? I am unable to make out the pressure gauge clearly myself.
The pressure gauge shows 1300 psi
